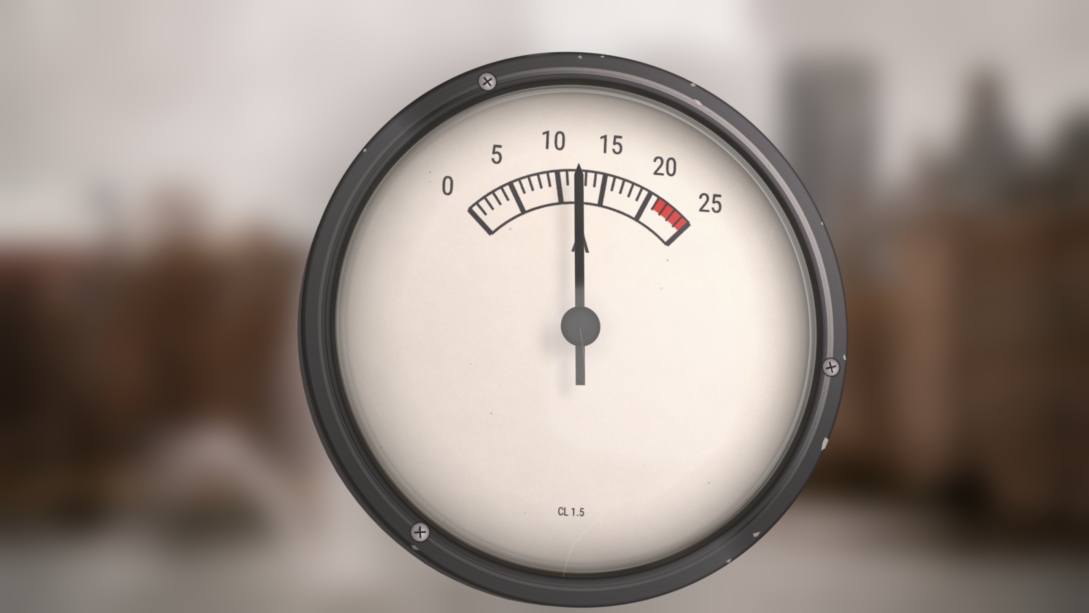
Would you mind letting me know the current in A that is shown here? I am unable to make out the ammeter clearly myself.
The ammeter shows 12 A
